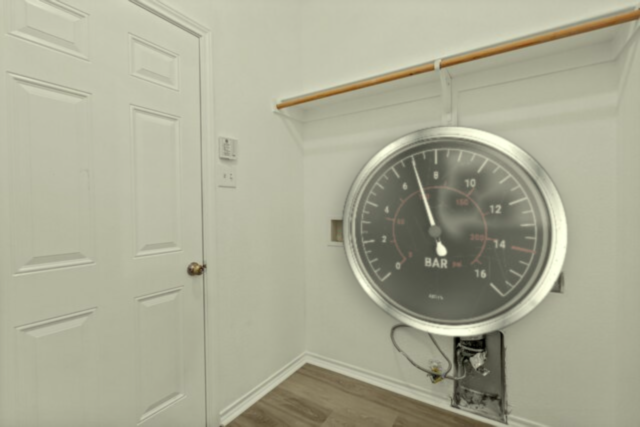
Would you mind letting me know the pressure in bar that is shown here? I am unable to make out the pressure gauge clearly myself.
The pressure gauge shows 7 bar
